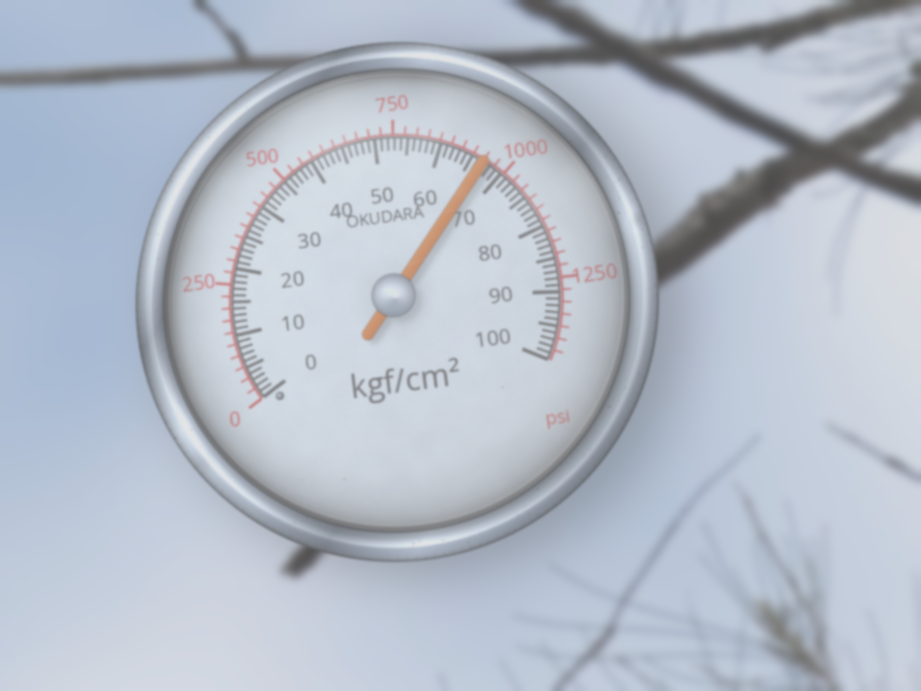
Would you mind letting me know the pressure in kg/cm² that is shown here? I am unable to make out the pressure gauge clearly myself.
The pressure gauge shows 67 kg/cm²
